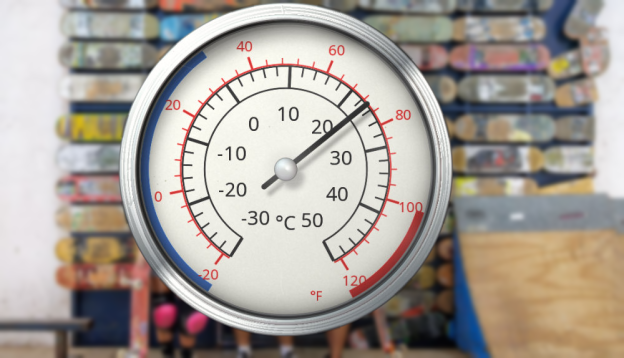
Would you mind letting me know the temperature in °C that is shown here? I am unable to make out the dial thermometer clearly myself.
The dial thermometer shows 23 °C
